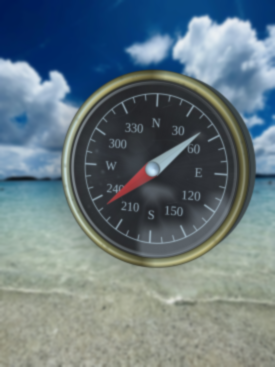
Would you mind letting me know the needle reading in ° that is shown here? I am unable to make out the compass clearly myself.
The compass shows 230 °
